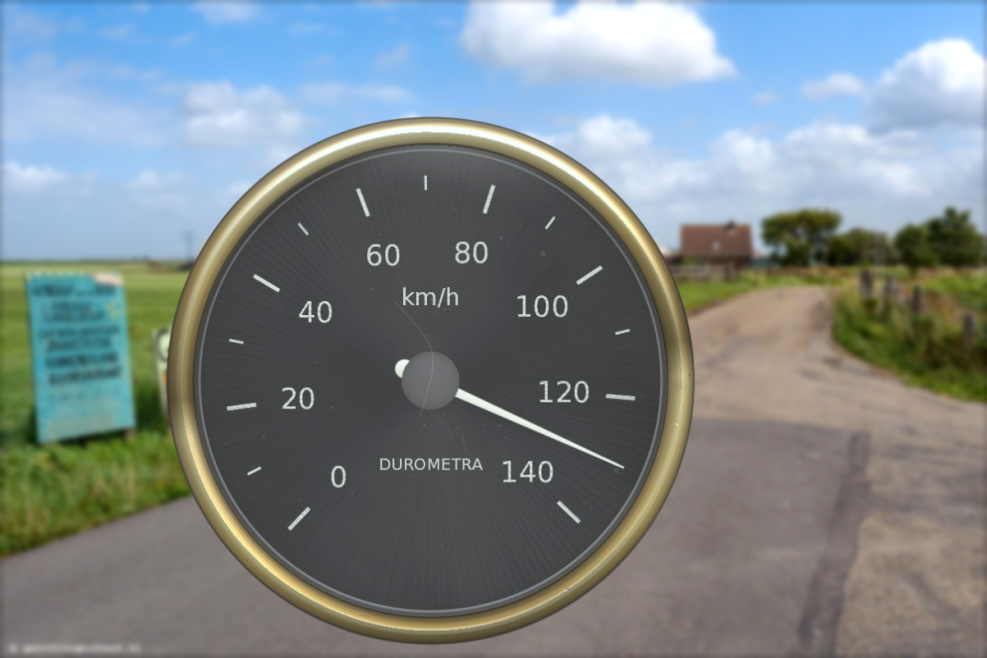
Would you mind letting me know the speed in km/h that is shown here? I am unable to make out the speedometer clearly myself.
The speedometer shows 130 km/h
